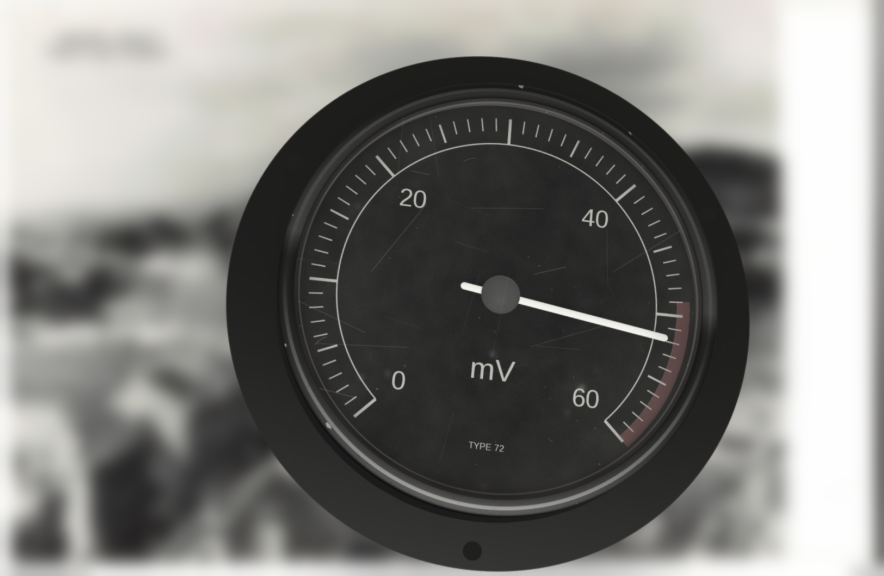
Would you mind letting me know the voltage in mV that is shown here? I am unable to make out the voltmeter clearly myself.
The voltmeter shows 52 mV
